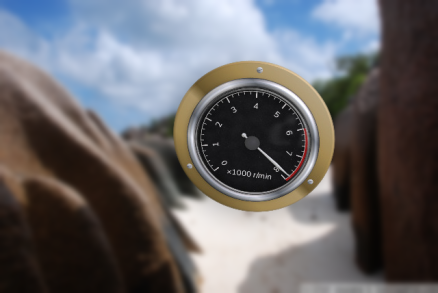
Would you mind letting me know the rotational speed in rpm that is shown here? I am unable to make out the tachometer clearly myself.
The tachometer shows 7800 rpm
